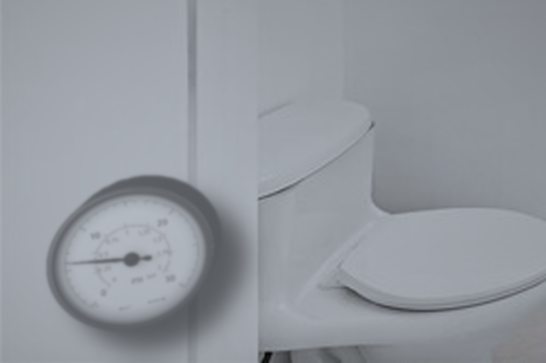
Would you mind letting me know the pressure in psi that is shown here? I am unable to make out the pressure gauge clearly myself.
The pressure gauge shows 6 psi
